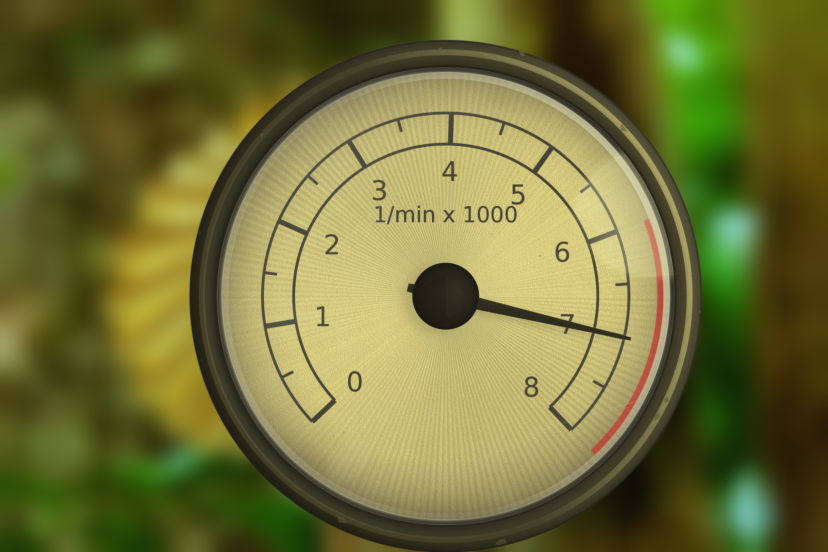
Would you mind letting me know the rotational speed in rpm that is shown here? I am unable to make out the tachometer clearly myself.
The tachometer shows 7000 rpm
